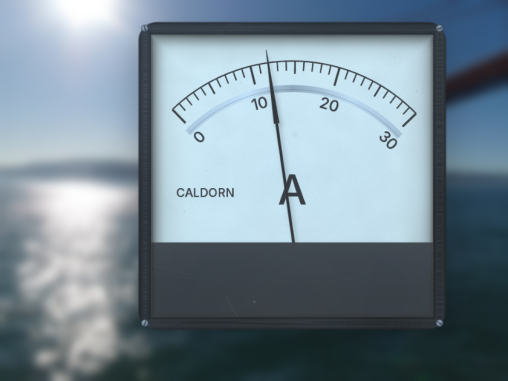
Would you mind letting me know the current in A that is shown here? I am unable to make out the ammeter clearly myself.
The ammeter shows 12 A
